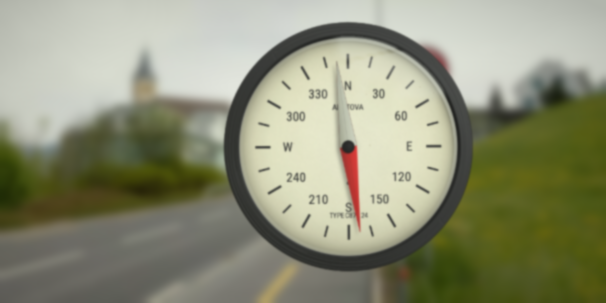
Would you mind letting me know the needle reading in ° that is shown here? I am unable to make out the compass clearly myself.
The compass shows 172.5 °
